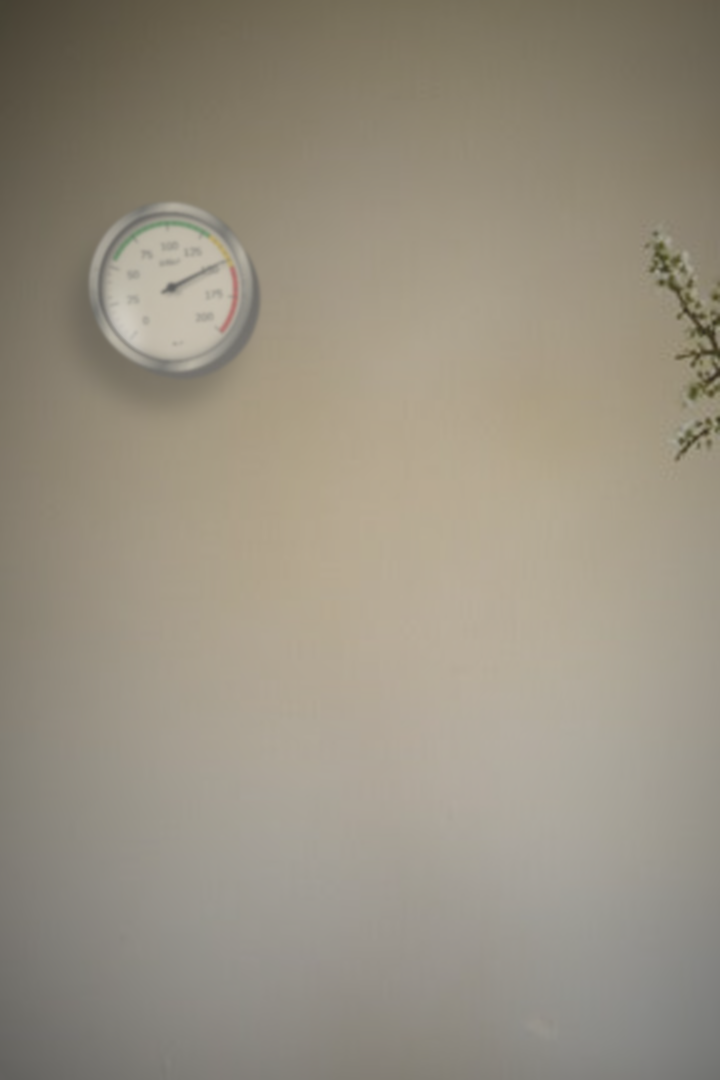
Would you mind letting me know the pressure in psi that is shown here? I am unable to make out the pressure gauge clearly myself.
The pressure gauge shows 150 psi
